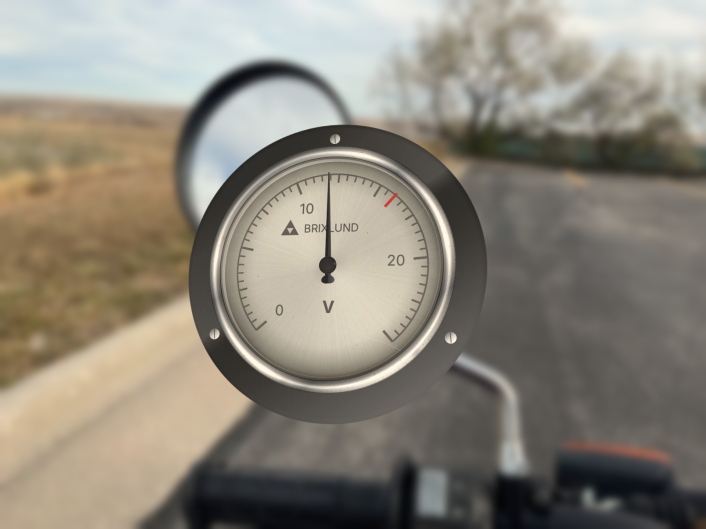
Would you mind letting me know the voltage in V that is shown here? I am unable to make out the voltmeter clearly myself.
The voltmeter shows 12 V
